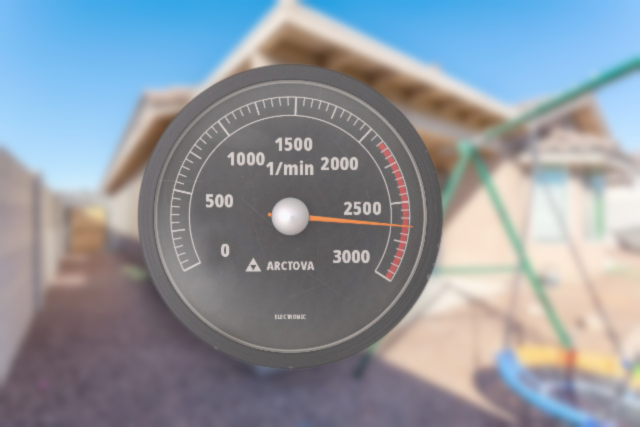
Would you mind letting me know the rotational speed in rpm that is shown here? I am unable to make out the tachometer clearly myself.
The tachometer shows 2650 rpm
